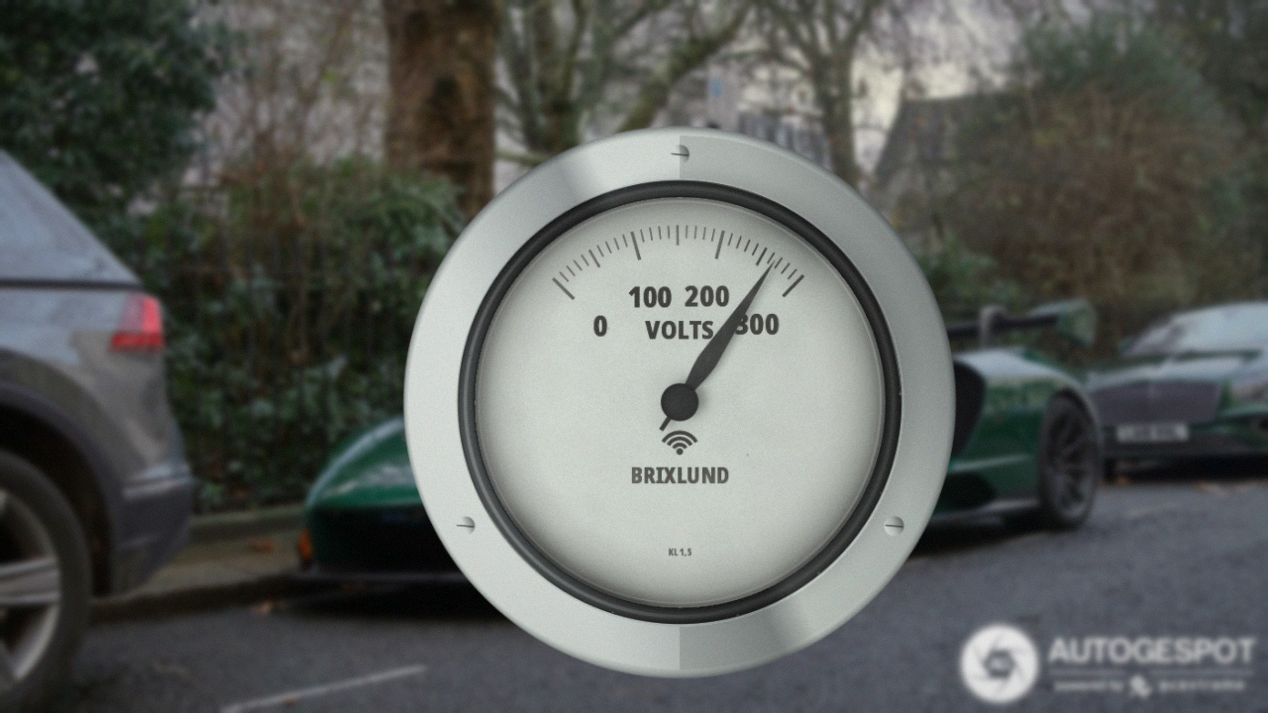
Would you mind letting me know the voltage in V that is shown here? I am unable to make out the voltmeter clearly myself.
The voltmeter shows 265 V
